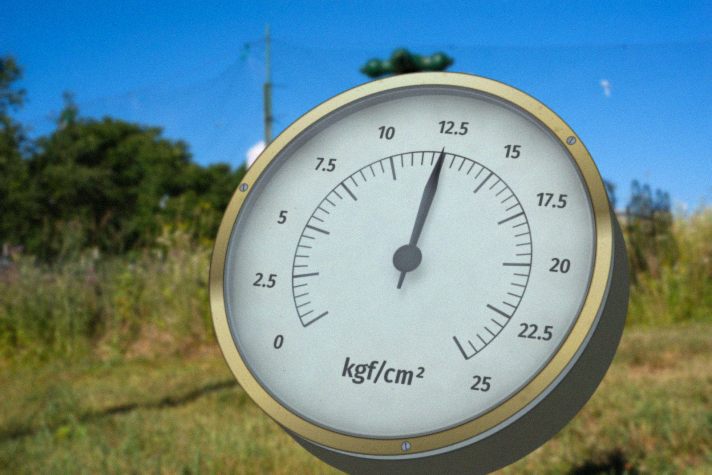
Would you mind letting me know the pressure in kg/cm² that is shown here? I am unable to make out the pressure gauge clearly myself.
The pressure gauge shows 12.5 kg/cm²
